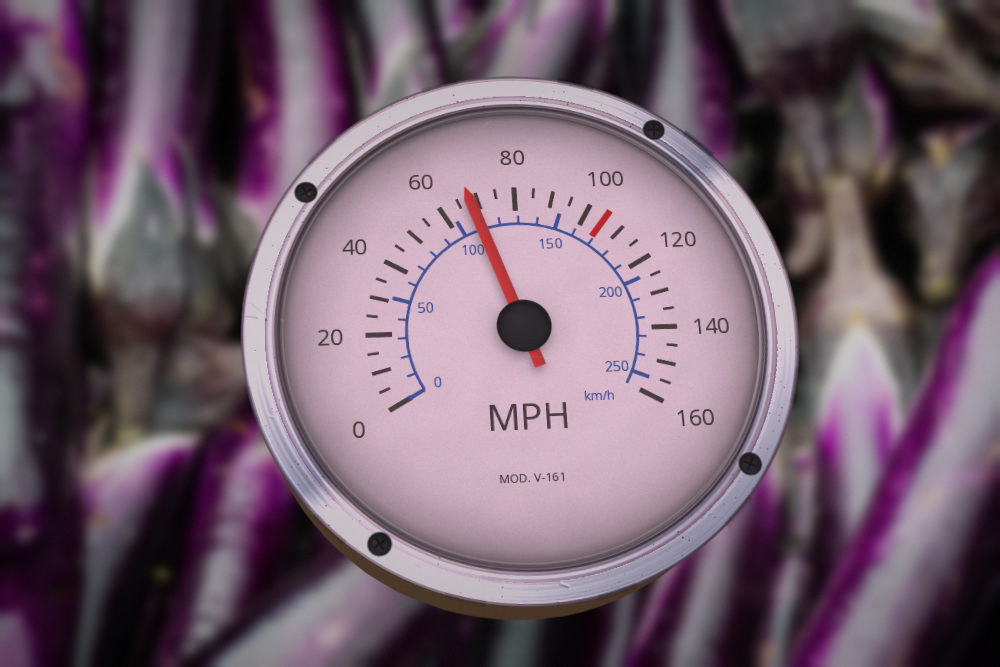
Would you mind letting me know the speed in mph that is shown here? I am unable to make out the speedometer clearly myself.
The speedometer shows 67.5 mph
